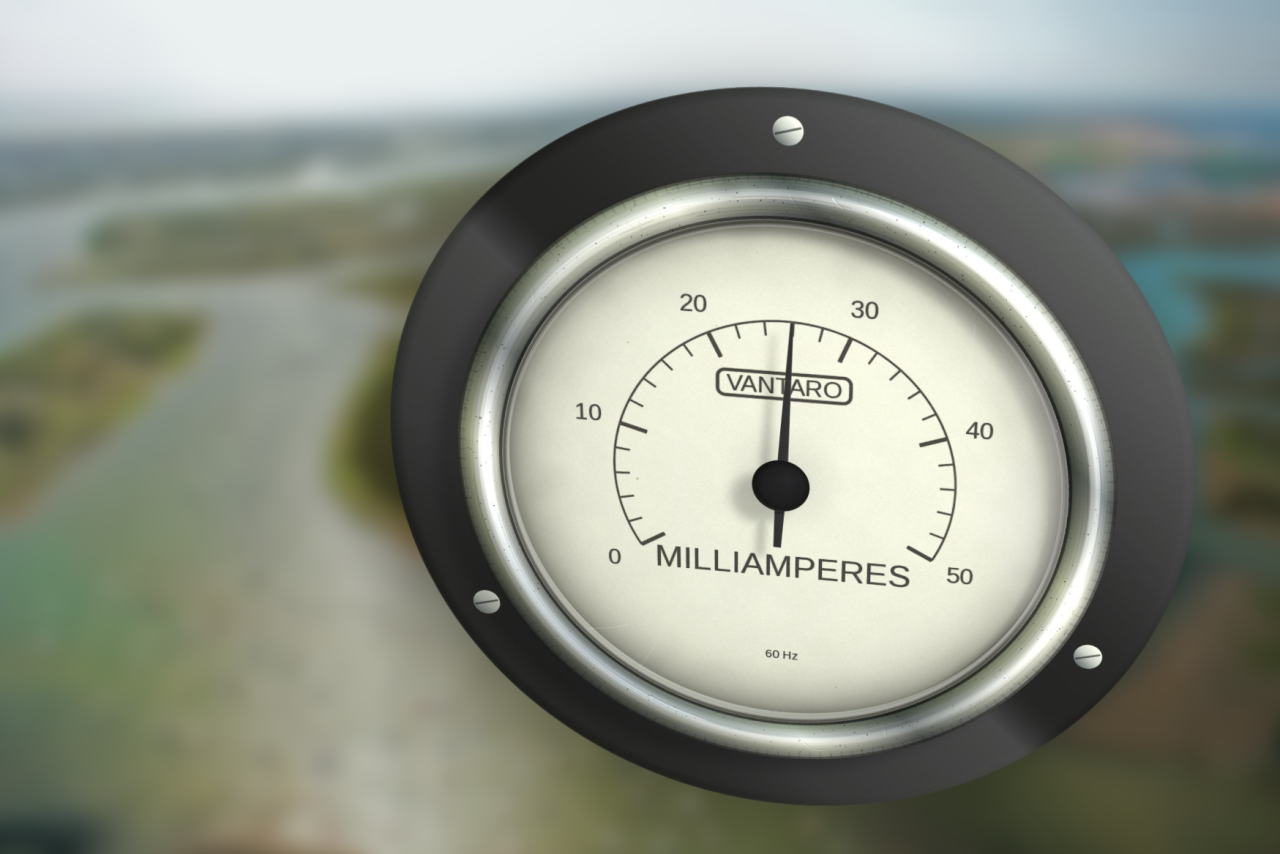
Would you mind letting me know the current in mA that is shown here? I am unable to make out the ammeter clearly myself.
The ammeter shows 26 mA
